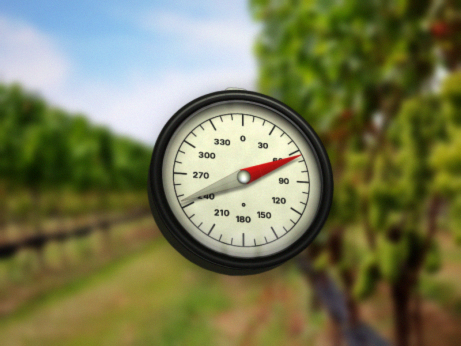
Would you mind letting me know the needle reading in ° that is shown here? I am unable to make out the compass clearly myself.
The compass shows 65 °
